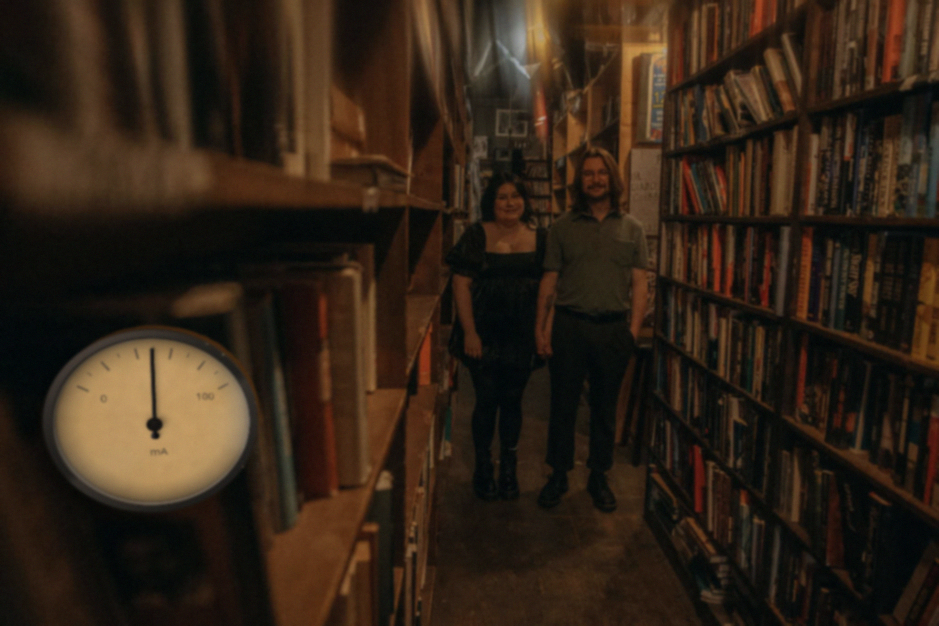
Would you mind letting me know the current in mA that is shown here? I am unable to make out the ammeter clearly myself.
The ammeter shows 50 mA
